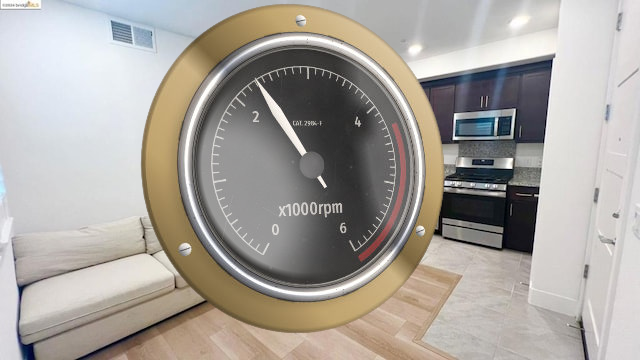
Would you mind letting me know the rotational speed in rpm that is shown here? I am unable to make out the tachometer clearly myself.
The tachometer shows 2300 rpm
